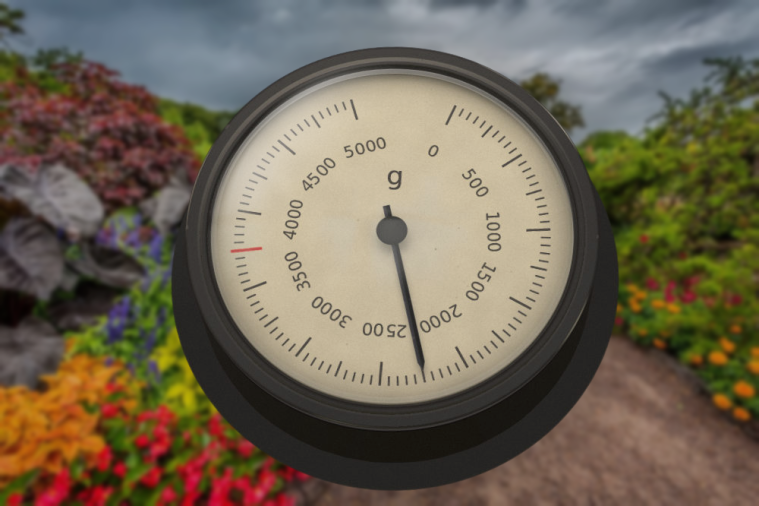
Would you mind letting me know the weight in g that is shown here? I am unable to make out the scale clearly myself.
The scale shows 2250 g
